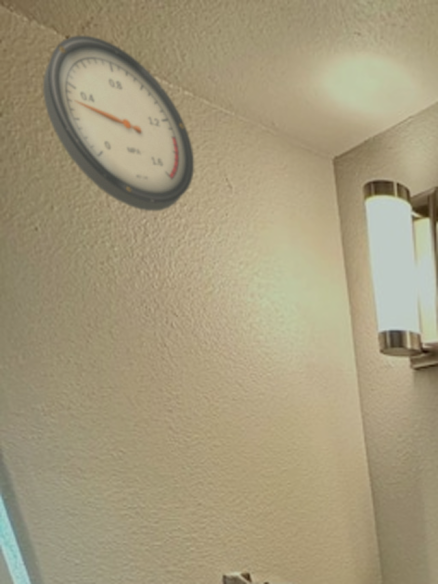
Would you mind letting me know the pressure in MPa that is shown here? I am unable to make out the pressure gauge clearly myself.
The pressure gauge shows 0.3 MPa
